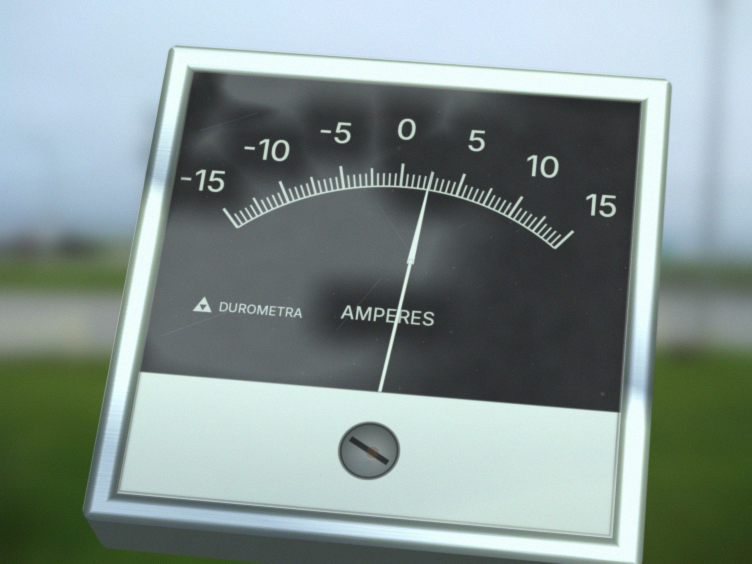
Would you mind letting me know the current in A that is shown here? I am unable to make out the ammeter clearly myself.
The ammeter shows 2.5 A
